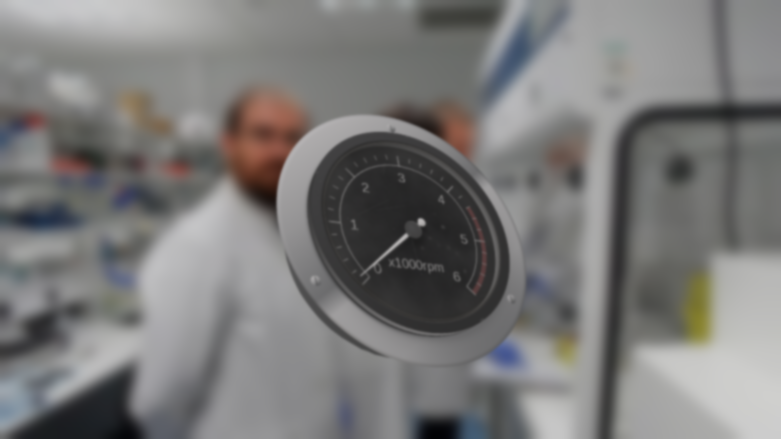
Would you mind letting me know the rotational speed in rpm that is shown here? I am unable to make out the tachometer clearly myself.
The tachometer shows 100 rpm
